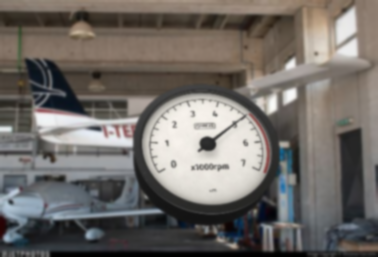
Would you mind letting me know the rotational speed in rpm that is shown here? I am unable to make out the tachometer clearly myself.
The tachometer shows 5000 rpm
